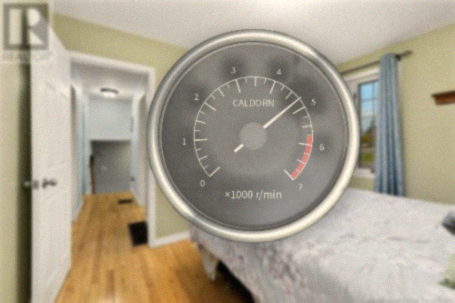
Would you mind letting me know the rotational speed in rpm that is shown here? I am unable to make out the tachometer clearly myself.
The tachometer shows 4750 rpm
